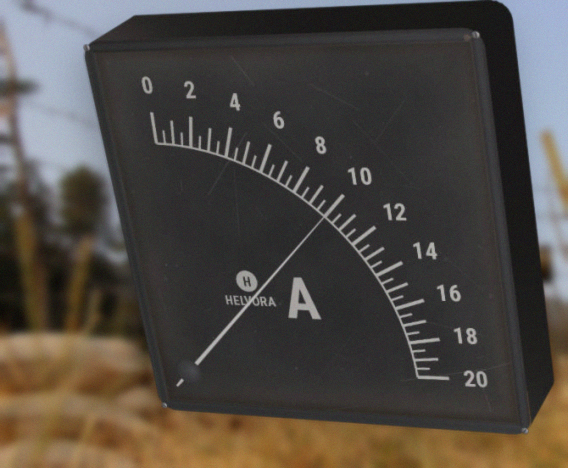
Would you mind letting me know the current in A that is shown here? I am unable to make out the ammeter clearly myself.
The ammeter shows 10 A
